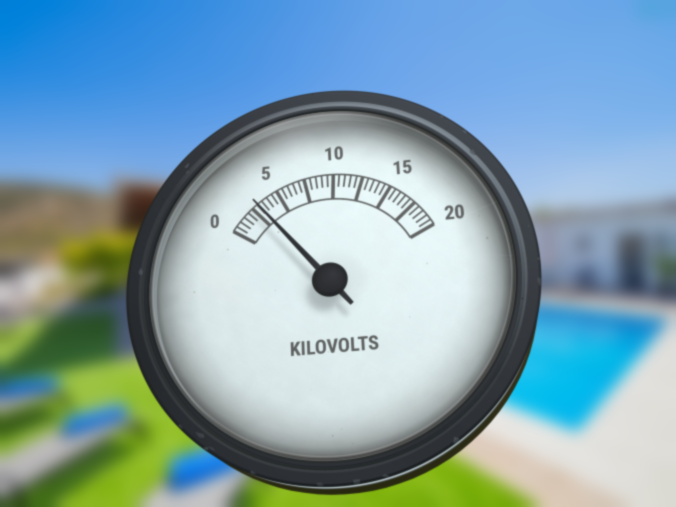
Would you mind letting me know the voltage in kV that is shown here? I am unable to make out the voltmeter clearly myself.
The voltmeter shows 3 kV
